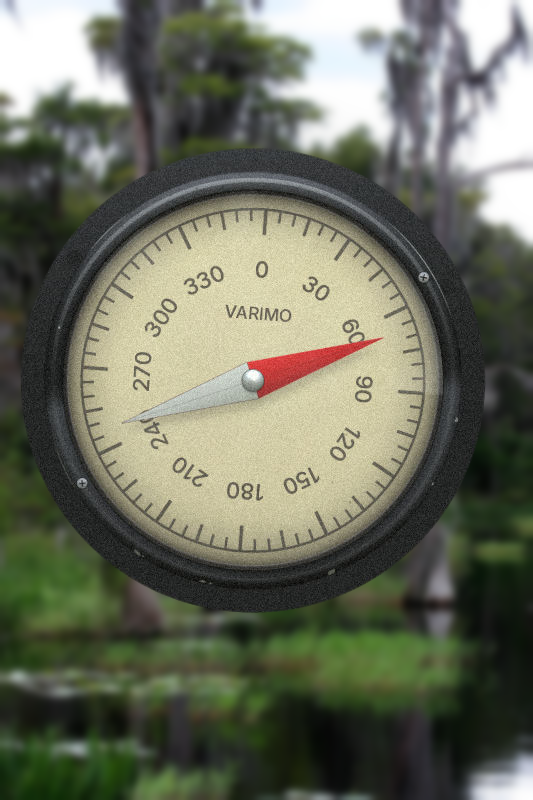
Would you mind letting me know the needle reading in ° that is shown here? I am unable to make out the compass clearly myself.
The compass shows 67.5 °
